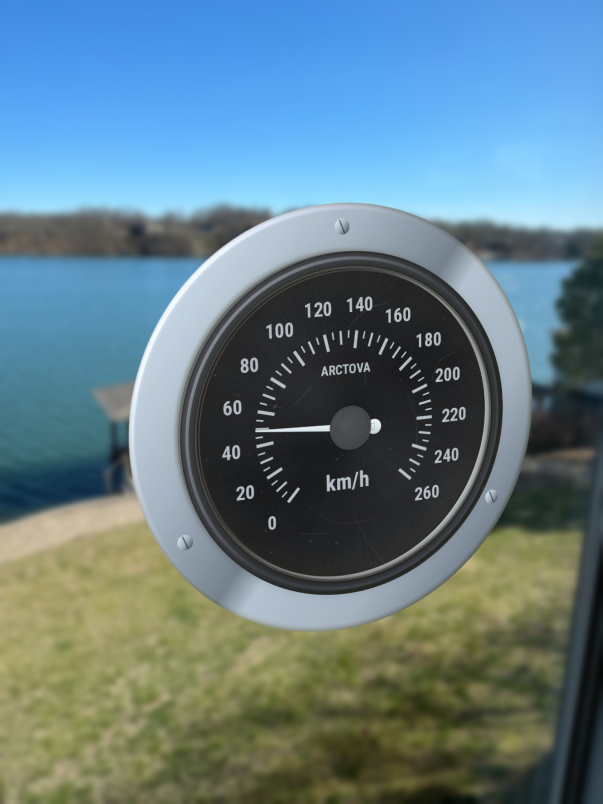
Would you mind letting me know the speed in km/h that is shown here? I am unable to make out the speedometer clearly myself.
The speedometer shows 50 km/h
